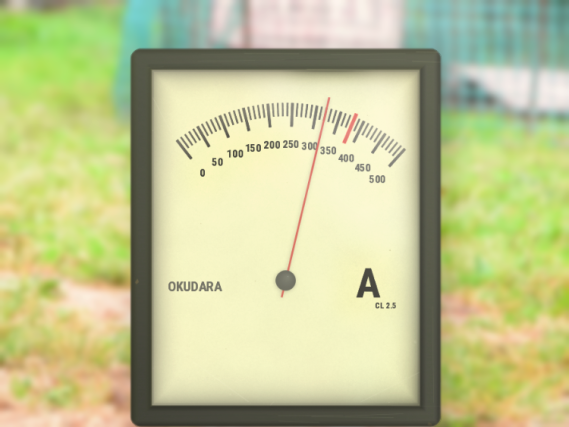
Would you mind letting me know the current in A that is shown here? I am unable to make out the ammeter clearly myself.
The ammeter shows 320 A
